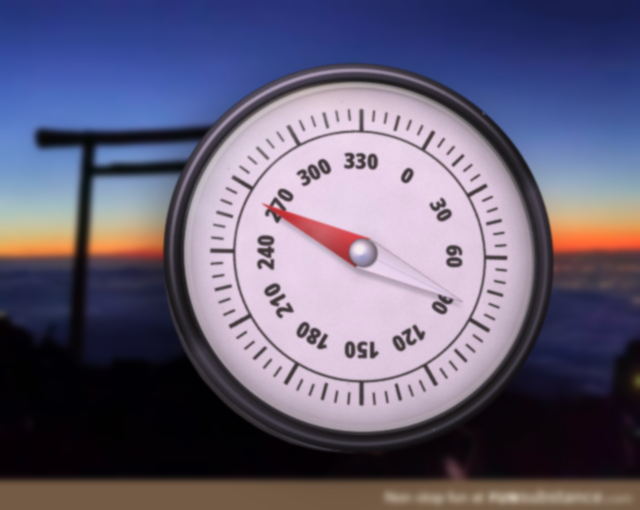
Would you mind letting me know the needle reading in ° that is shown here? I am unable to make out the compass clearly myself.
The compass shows 265 °
